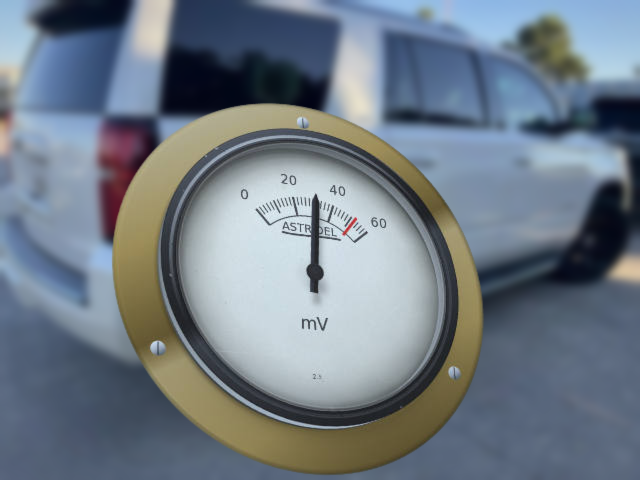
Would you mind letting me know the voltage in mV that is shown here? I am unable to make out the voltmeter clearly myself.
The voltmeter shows 30 mV
